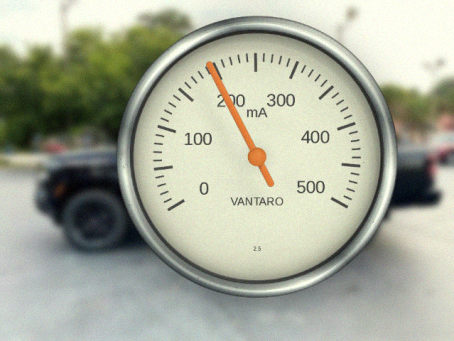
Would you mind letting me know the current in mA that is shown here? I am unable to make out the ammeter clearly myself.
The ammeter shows 195 mA
